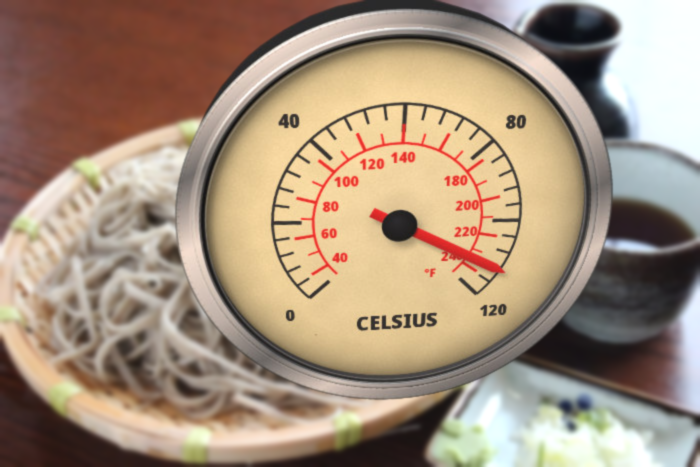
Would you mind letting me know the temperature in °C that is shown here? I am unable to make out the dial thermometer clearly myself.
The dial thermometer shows 112 °C
